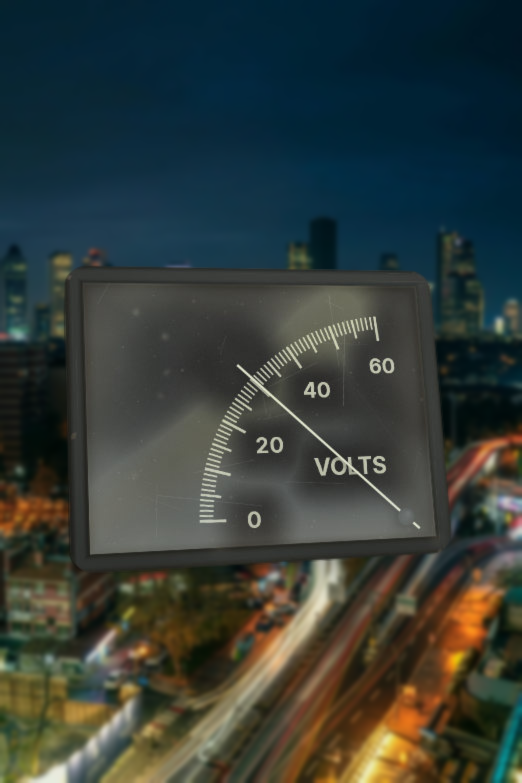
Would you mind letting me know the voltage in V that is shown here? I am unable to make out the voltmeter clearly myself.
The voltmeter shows 30 V
